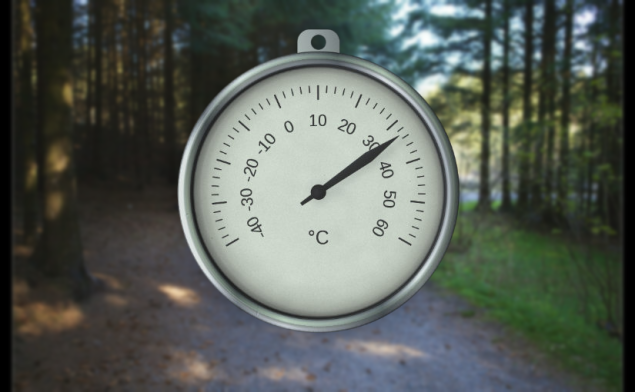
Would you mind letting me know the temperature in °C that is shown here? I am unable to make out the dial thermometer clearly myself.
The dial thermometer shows 33 °C
